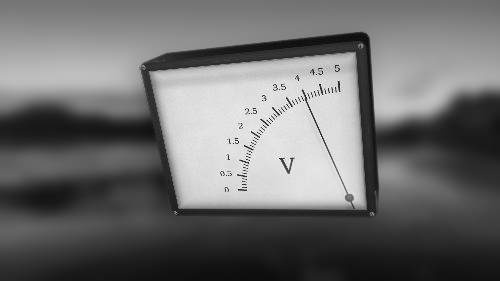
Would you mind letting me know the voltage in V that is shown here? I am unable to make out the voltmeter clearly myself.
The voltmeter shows 4 V
